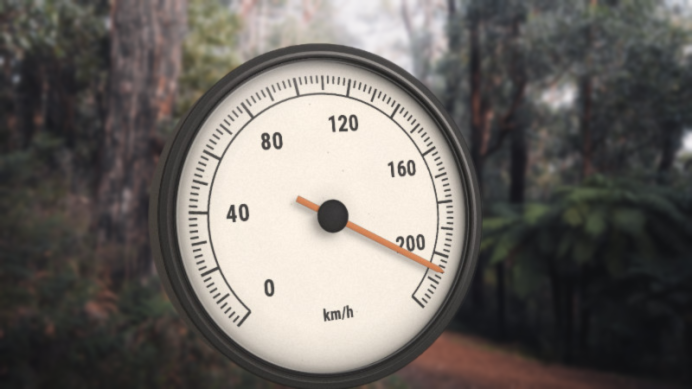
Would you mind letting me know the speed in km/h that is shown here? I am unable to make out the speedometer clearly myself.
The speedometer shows 206 km/h
